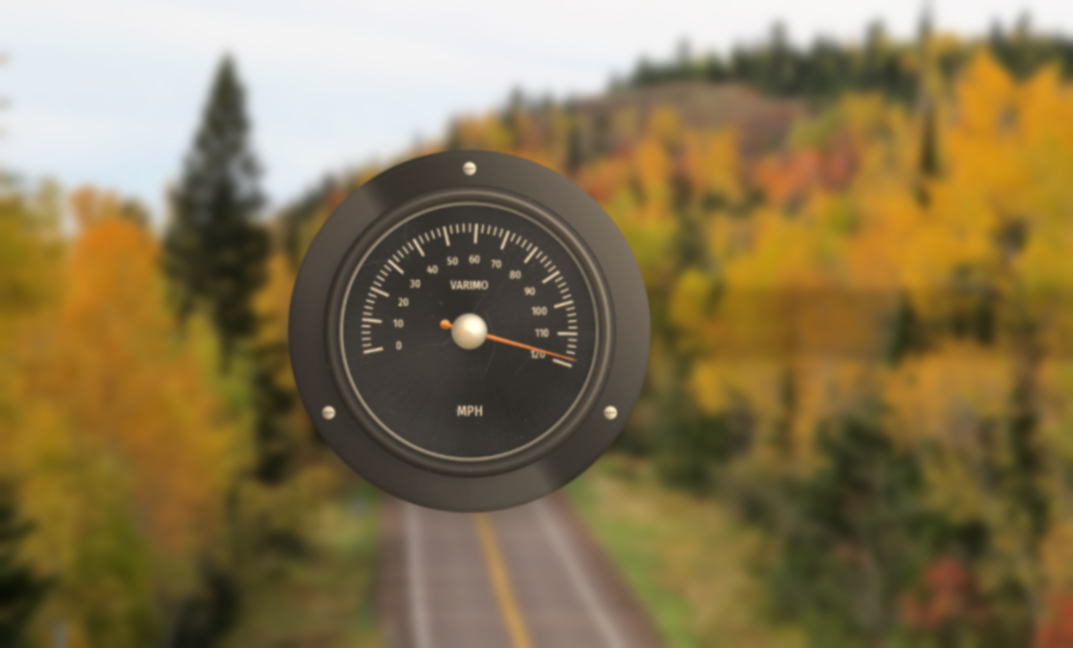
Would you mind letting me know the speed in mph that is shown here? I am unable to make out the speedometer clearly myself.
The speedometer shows 118 mph
